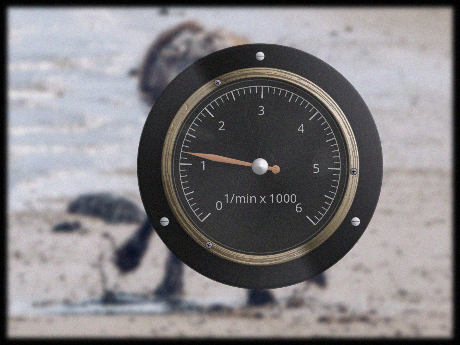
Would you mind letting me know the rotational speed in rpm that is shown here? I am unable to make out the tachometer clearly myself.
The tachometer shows 1200 rpm
